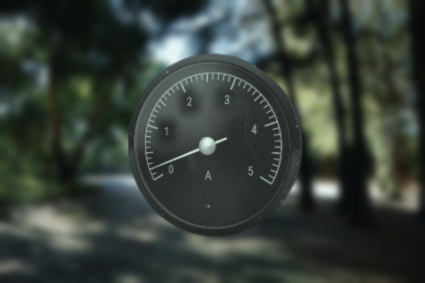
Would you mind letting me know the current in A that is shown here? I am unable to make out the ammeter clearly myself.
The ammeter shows 0.2 A
